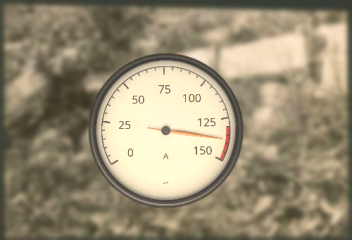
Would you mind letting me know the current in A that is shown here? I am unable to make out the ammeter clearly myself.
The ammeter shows 137.5 A
